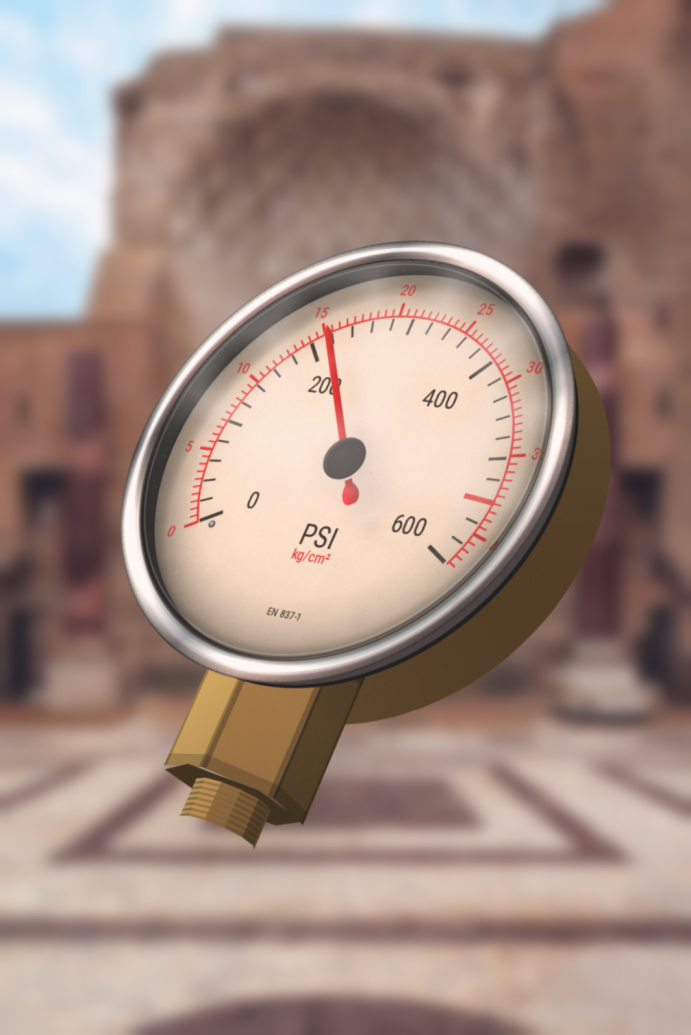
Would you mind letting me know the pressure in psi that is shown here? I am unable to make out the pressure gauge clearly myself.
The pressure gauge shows 220 psi
